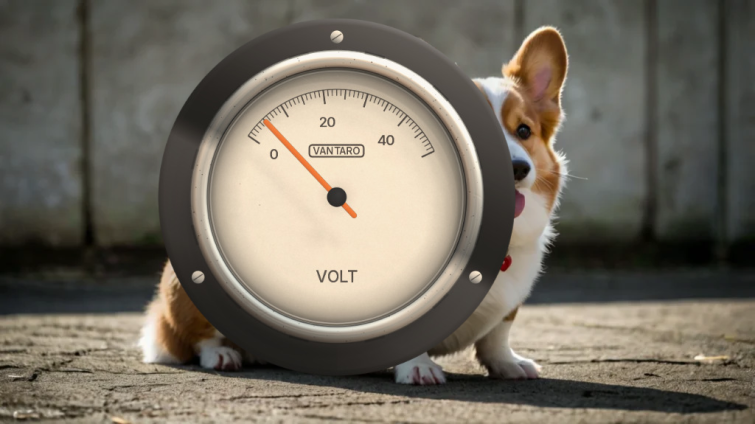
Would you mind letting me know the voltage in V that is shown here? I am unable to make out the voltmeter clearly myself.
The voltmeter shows 5 V
